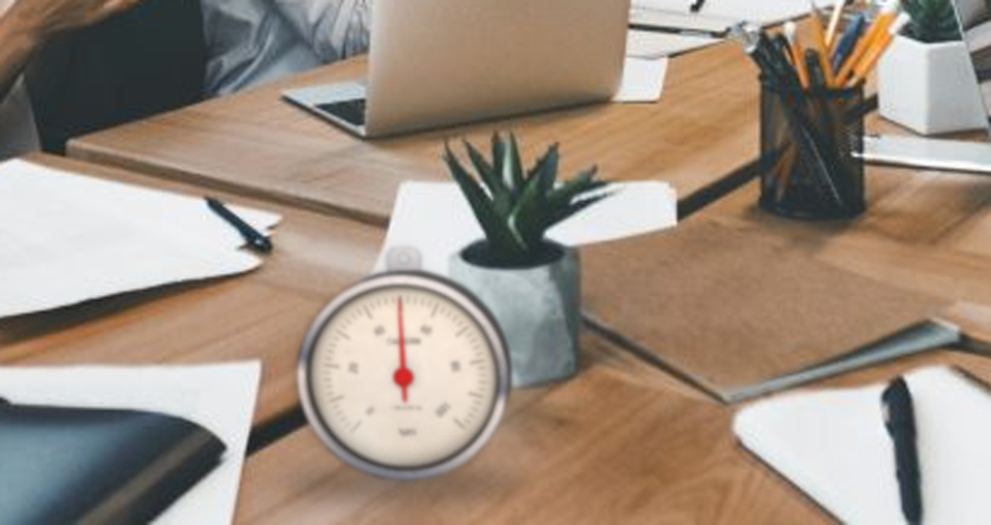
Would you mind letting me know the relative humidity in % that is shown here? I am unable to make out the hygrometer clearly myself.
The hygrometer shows 50 %
